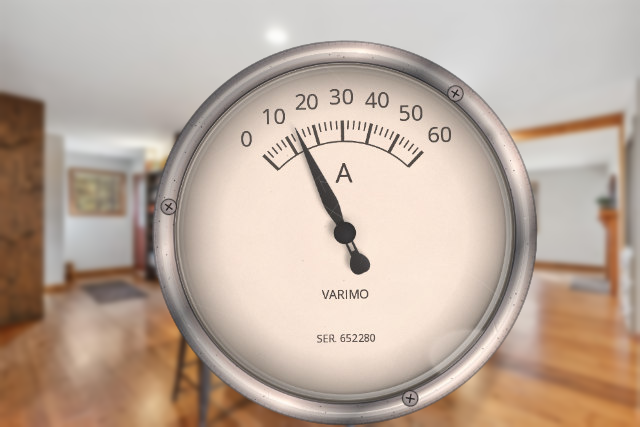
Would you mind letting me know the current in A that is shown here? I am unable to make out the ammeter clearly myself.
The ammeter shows 14 A
